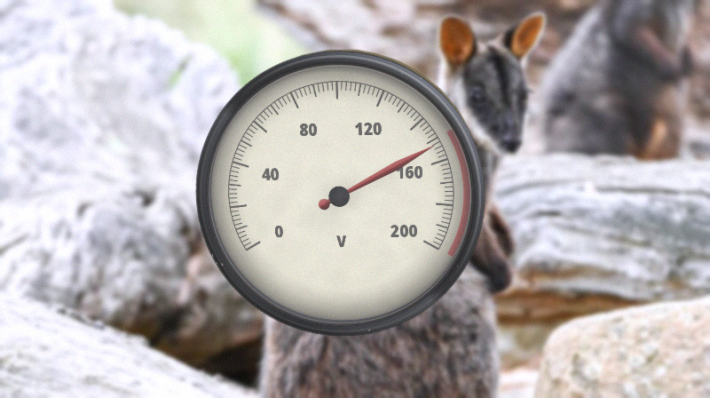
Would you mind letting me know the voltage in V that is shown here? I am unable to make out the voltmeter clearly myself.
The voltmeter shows 152 V
